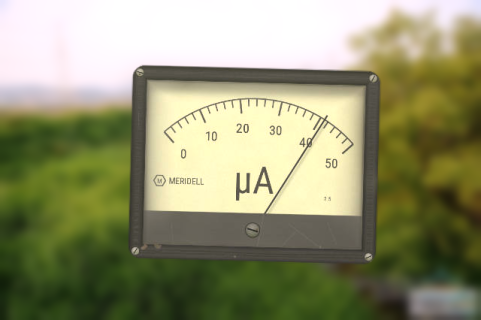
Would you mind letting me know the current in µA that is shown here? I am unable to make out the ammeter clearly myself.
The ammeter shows 41 µA
